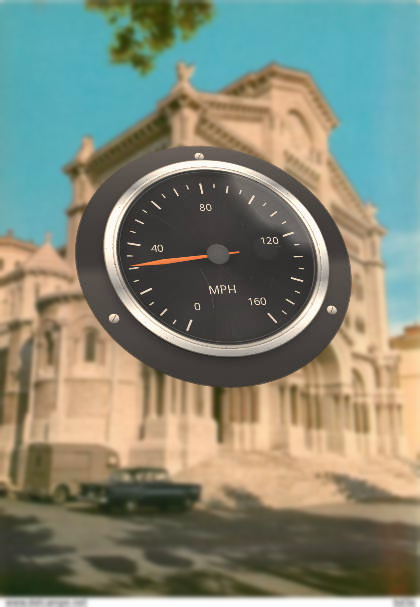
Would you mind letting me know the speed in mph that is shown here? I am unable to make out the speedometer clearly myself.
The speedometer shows 30 mph
